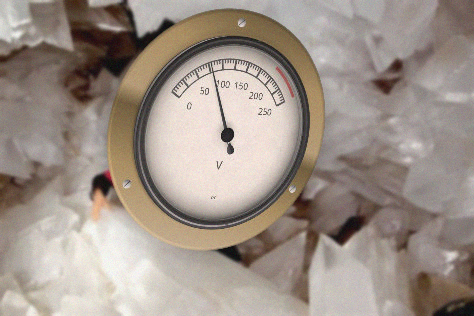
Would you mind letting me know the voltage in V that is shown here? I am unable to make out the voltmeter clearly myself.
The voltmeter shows 75 V
